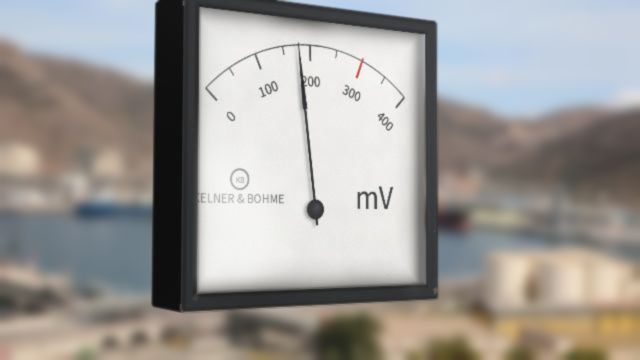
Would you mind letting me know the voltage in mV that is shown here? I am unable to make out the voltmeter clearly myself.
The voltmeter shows 175 mV
